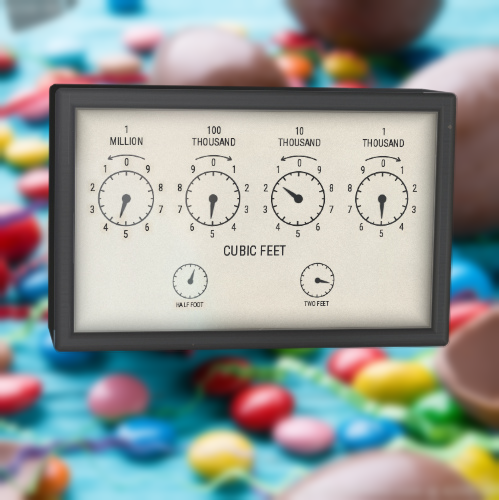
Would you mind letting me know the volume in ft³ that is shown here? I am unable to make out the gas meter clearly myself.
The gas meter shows 451500 ft³
